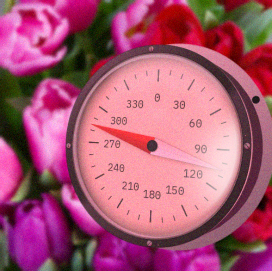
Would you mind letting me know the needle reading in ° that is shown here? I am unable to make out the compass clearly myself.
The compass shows 285 °
